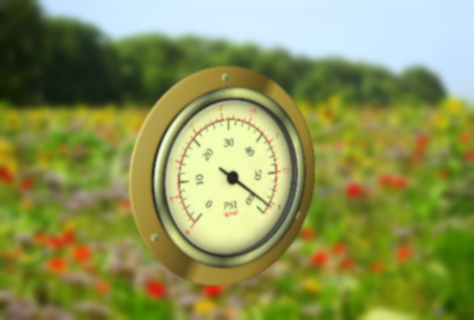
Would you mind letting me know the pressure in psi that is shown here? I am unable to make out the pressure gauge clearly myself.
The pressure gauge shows 58 psi
